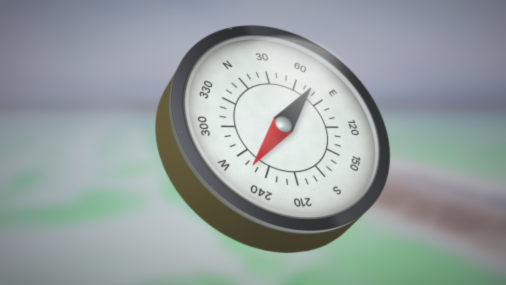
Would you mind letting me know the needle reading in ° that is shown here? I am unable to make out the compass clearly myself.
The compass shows 255 °
